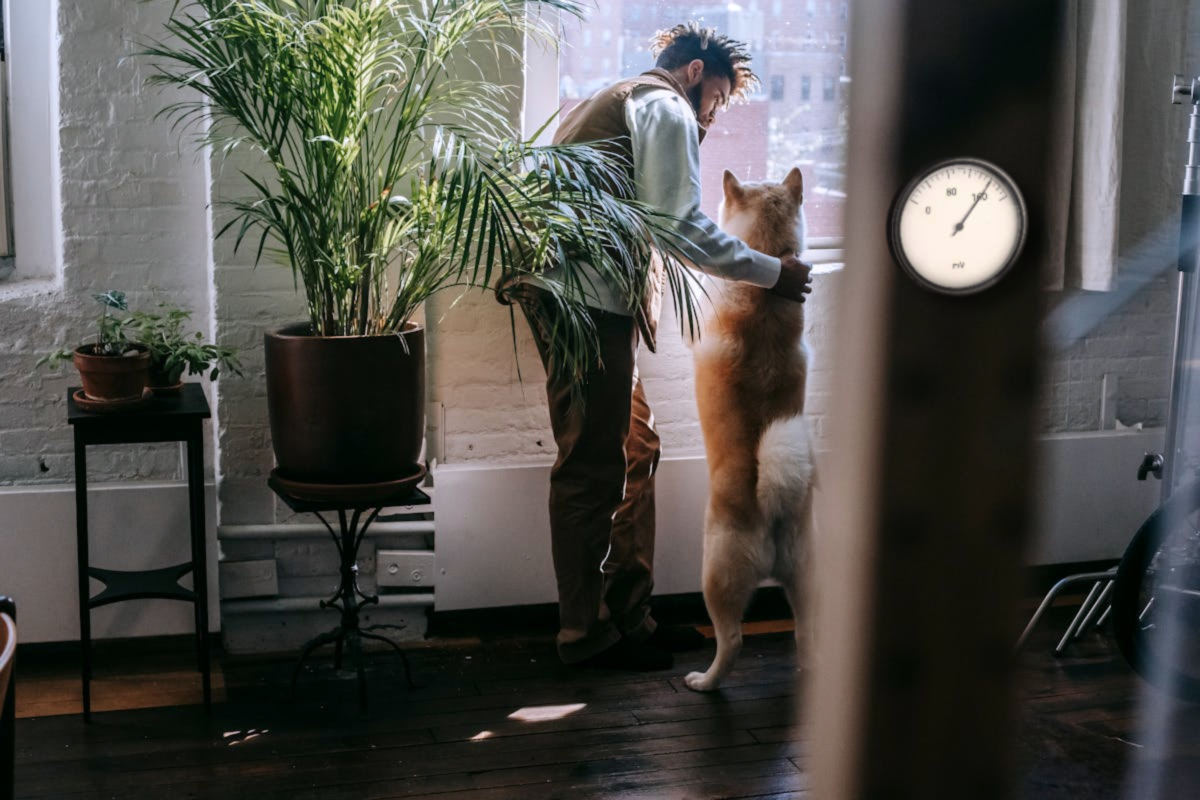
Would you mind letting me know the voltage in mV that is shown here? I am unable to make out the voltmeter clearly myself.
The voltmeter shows 160 mV
